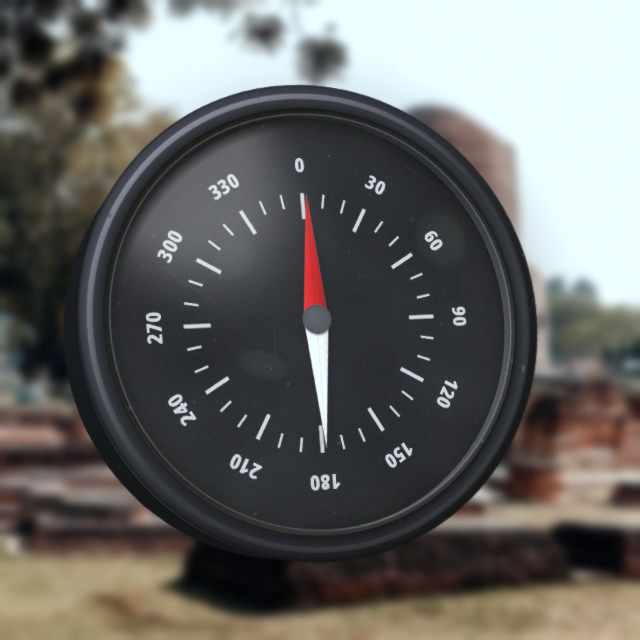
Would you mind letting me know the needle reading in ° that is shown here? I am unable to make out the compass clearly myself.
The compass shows 0 °
